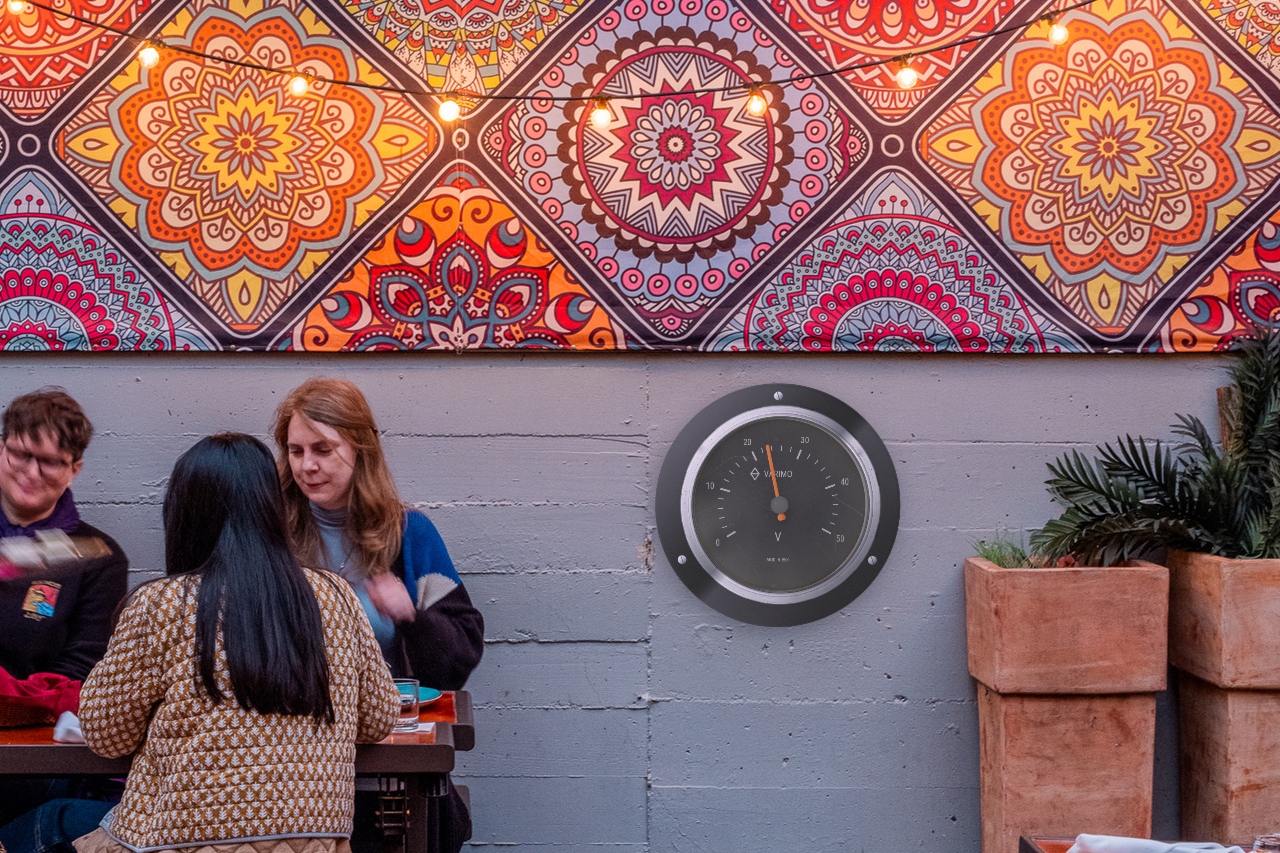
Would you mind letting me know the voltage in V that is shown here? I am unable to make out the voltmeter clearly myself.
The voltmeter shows 23 V
